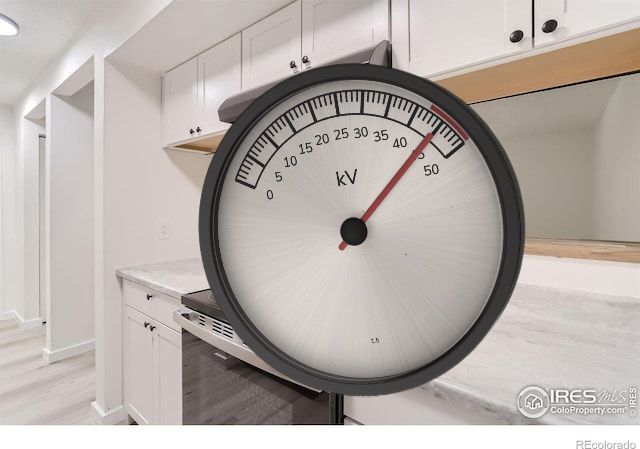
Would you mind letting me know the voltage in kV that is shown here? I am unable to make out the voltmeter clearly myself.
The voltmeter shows 45 kV
